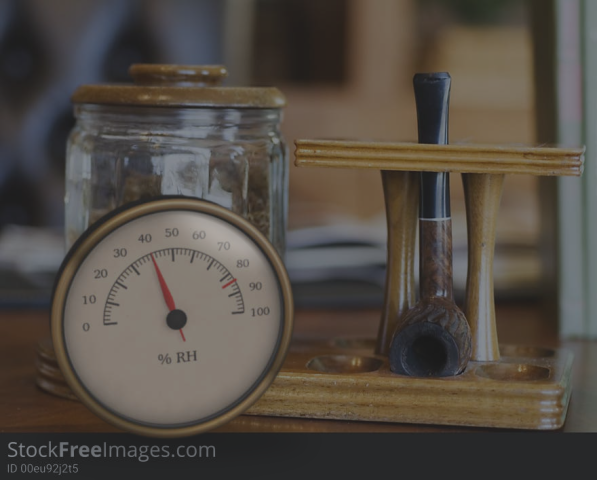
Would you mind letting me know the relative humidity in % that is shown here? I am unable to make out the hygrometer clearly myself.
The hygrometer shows 40 %
